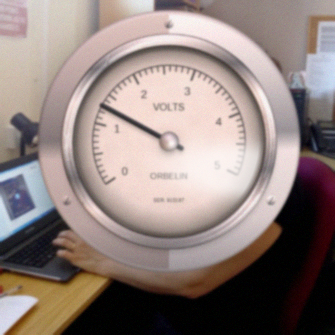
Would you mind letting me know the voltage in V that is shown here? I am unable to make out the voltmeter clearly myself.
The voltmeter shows 1.3 V
